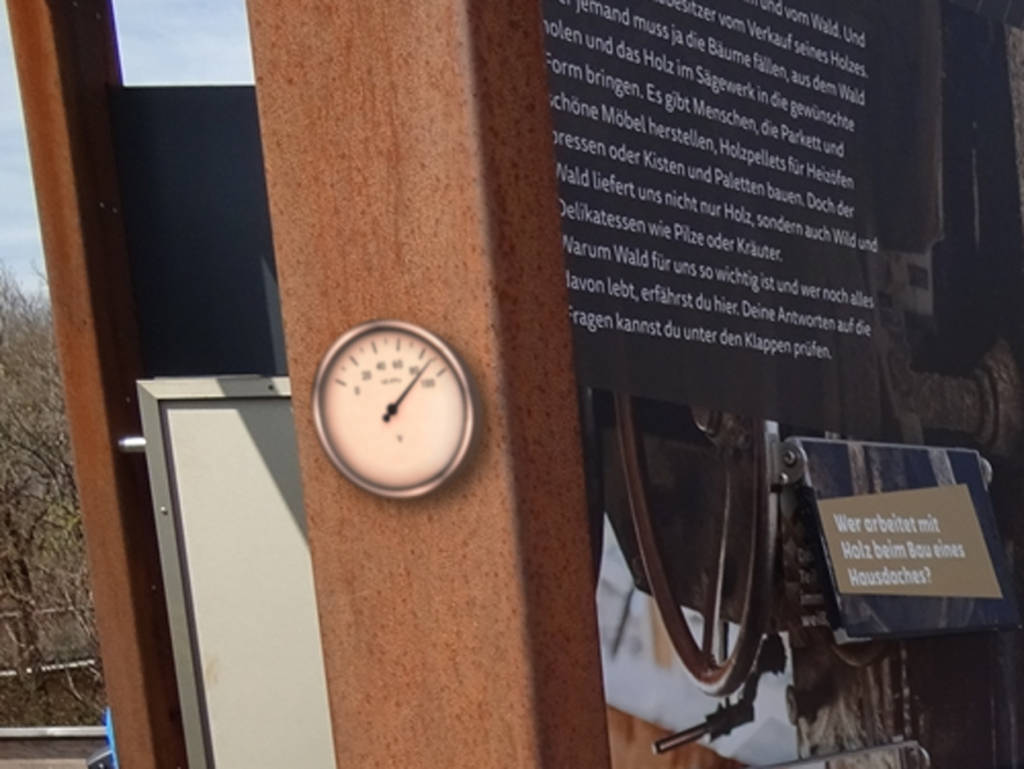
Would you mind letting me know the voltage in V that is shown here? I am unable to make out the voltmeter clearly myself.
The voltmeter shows 90 V
